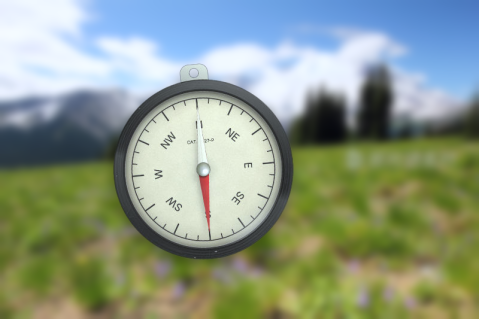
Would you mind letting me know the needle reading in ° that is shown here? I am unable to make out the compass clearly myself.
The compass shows 180 °
